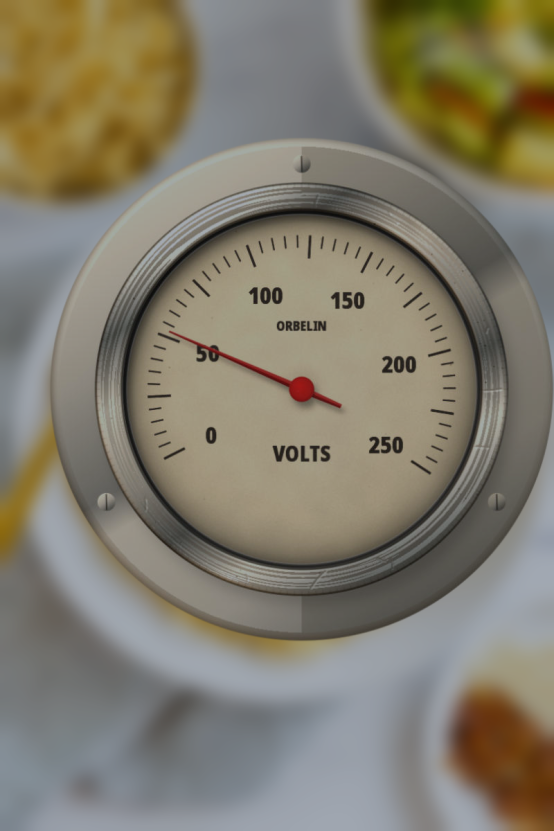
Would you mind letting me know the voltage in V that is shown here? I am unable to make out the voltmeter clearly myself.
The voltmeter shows 52.5 V
